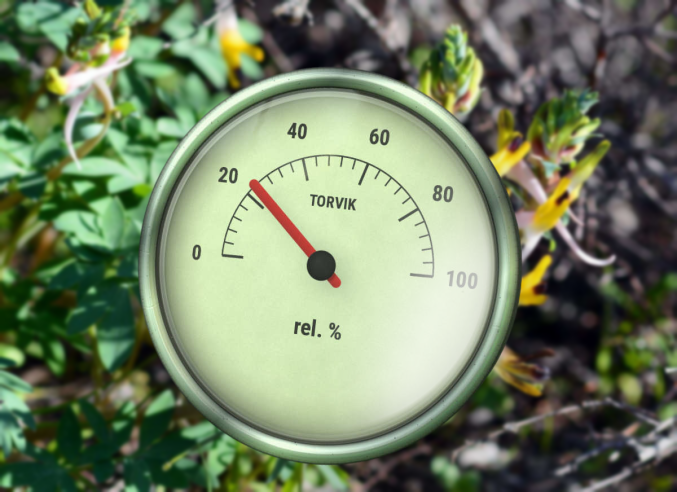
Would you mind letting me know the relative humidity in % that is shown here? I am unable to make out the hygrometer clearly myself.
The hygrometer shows 24 %
